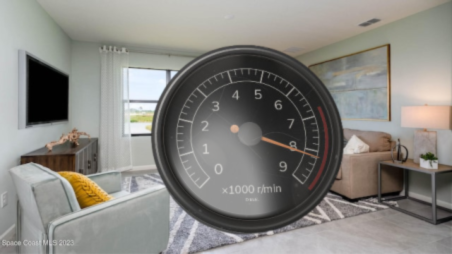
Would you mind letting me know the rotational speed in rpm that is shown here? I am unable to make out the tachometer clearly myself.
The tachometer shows 8200 rpm
